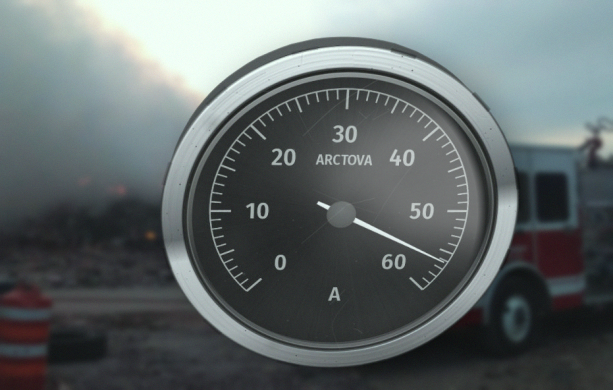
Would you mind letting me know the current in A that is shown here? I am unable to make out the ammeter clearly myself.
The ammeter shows 56 A
